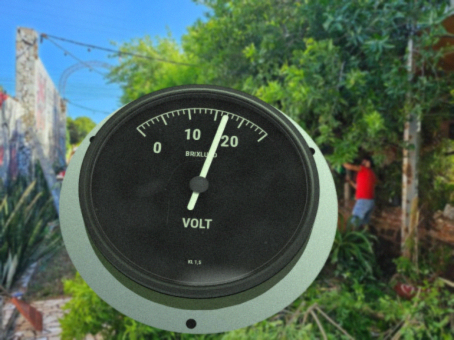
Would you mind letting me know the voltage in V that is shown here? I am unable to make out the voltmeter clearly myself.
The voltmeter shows 17 V
